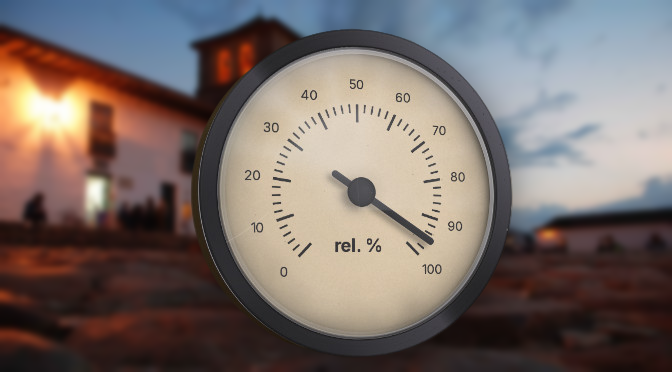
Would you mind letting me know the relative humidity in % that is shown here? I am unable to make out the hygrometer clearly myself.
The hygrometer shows 96 %
